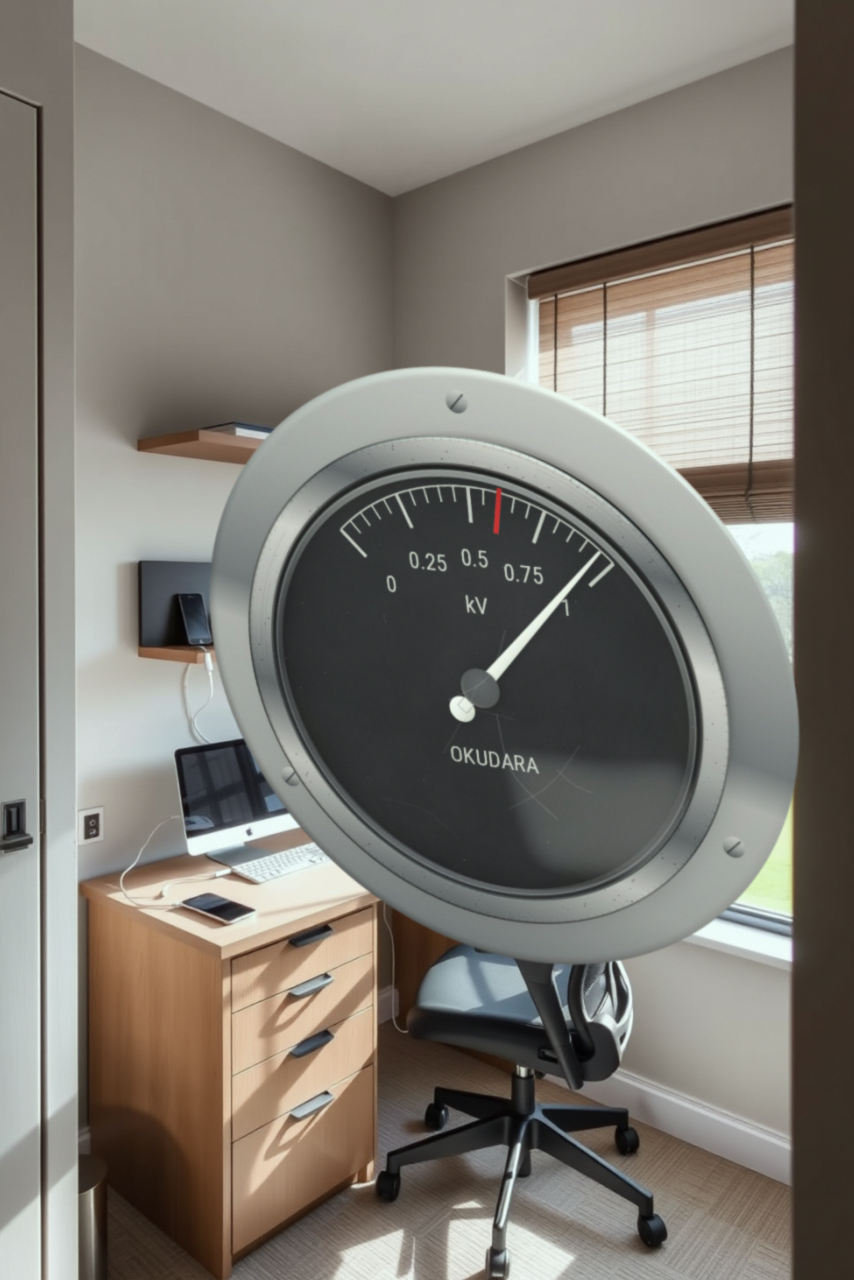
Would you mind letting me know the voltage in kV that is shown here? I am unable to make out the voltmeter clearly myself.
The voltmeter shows 0.95 kV
